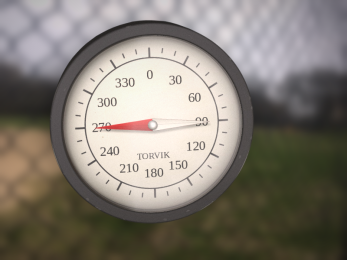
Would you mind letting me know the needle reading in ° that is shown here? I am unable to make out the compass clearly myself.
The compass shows 270 °
